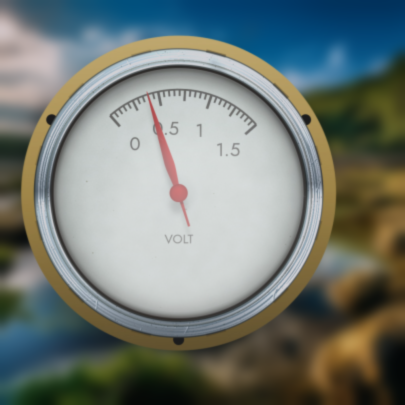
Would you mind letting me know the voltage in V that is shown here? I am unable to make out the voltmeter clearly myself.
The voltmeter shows 0.4 V
